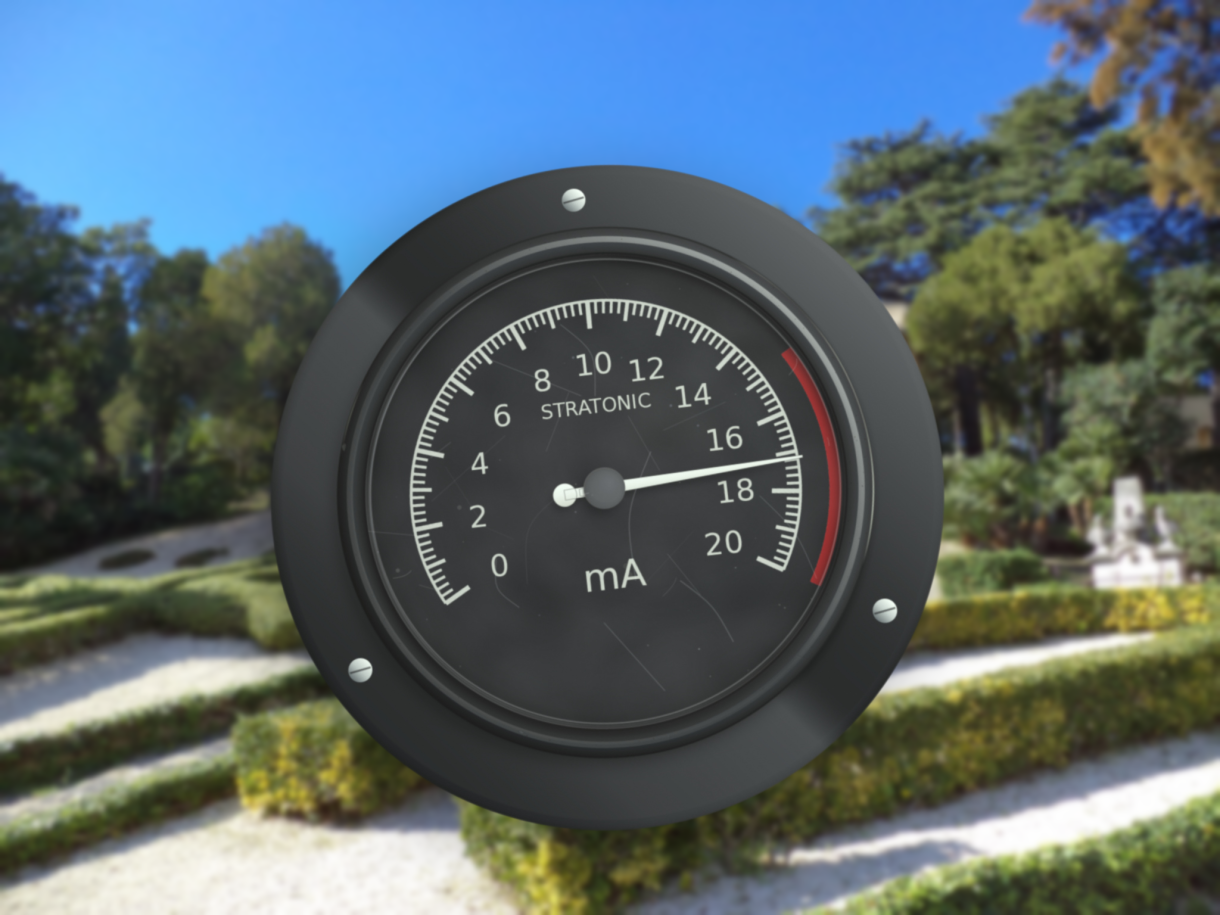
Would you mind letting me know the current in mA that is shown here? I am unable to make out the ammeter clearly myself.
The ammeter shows 17.2 mA
